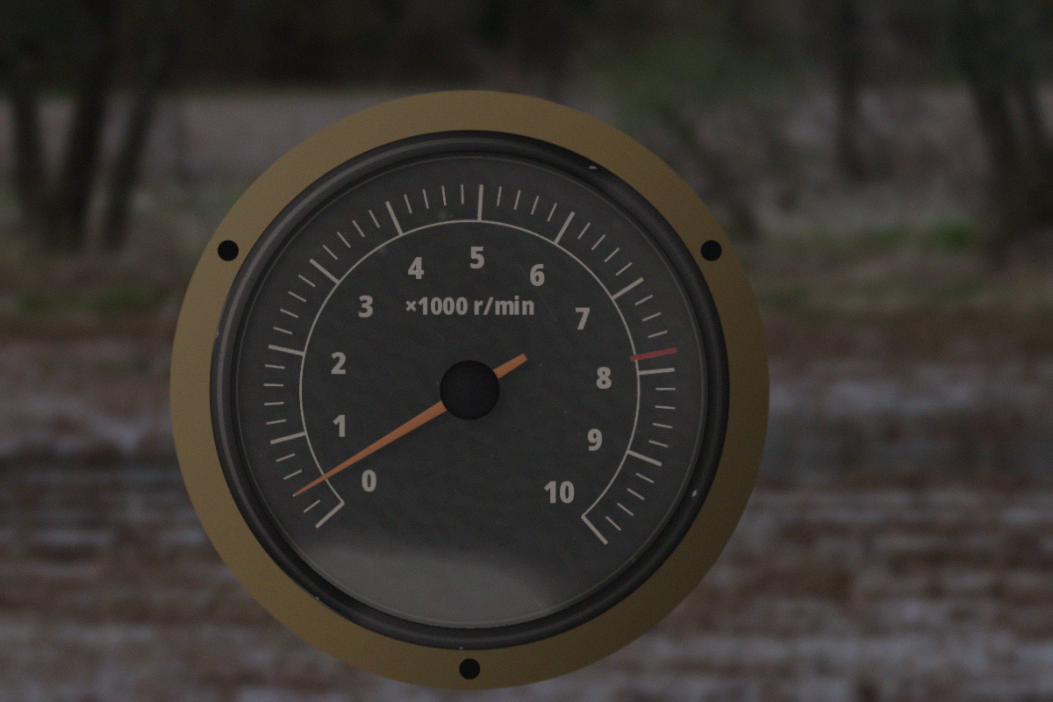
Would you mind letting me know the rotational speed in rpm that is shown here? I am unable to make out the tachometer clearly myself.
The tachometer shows 400 rpm
